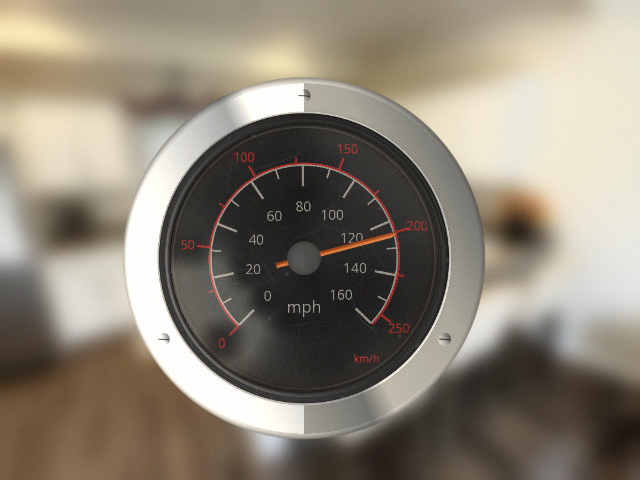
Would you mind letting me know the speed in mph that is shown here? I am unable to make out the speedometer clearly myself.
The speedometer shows 125 mph
